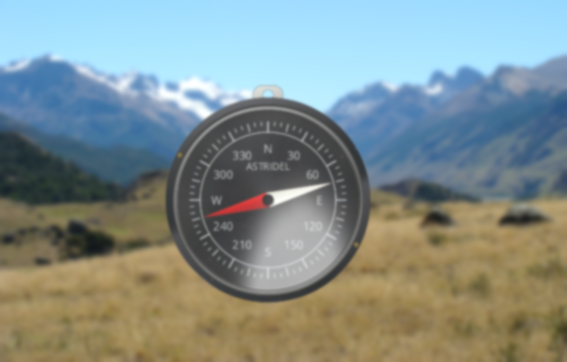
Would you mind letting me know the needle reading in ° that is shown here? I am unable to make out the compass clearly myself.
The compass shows 255 °
